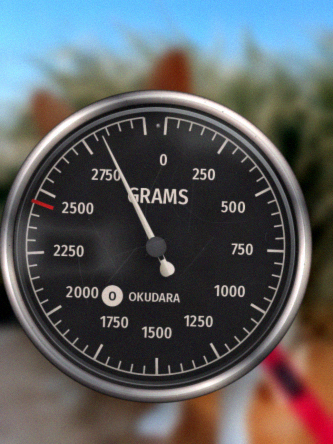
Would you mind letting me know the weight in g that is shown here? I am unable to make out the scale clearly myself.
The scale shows 2825 g
